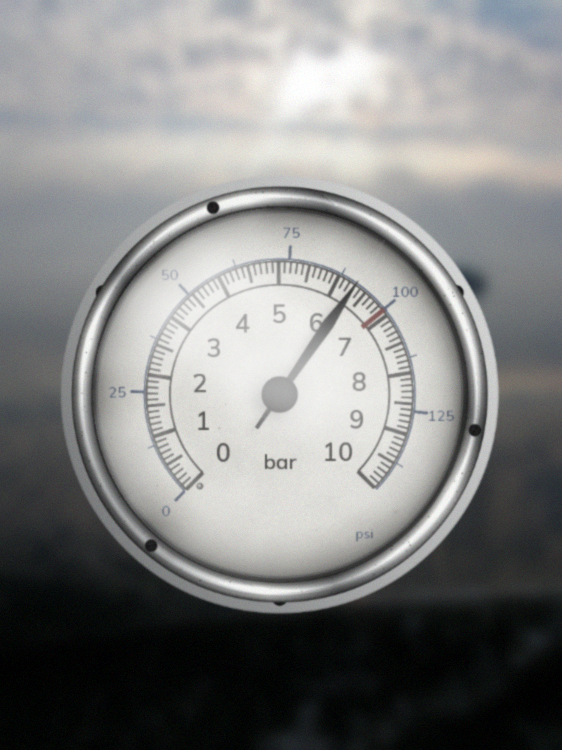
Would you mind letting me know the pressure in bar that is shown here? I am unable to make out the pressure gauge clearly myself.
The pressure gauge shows 6.3 bar
